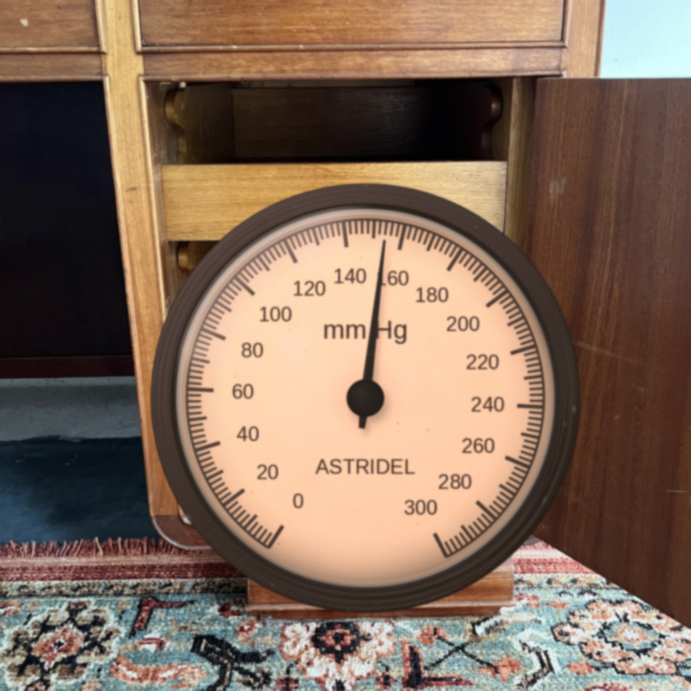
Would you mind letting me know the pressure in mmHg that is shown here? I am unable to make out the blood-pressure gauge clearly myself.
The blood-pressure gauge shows 154 mmHg
